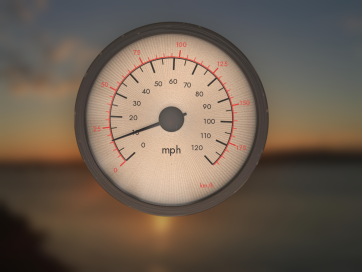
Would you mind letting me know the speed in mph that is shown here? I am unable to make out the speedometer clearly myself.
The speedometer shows 10 mph
